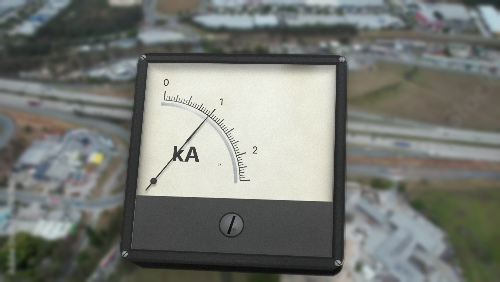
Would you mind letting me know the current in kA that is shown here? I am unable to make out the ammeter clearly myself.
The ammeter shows 1 kA
